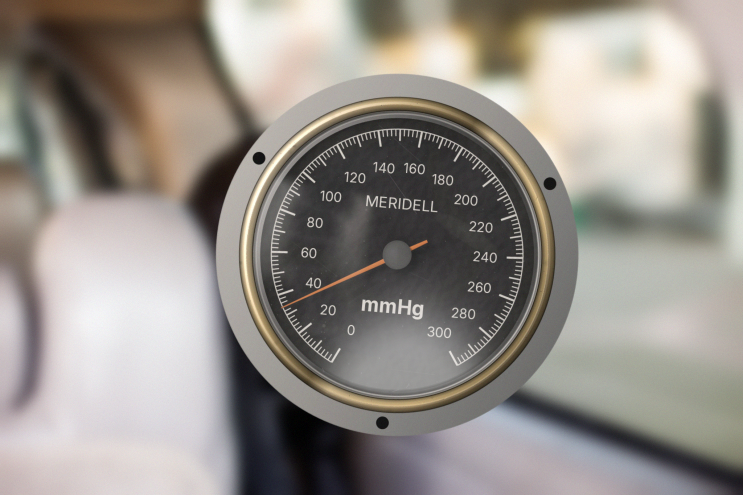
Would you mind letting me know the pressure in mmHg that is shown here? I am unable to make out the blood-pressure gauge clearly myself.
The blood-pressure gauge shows 34 mmHg
